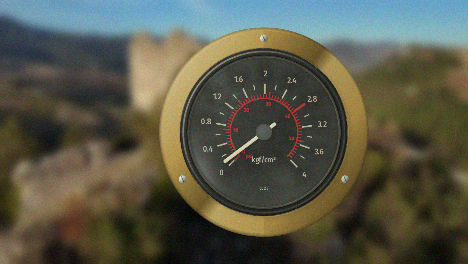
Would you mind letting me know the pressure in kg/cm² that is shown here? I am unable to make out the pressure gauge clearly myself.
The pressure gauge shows 0.1 kg/cm²
